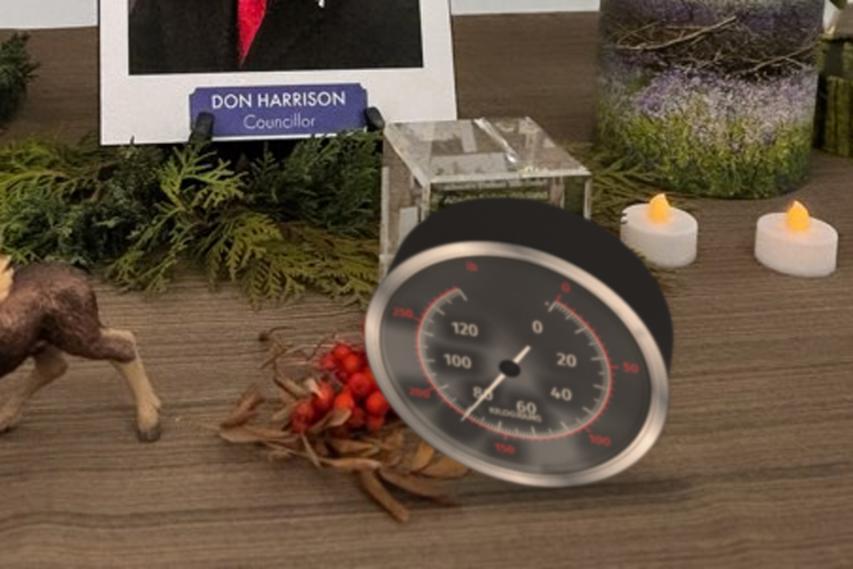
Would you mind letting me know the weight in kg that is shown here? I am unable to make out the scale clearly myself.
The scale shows 80 kg
